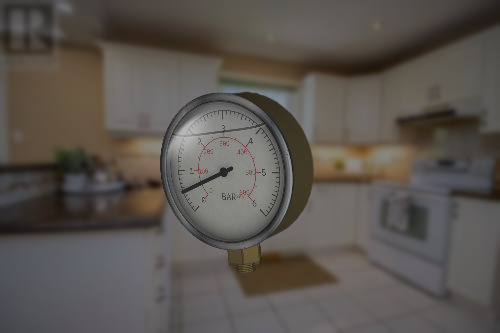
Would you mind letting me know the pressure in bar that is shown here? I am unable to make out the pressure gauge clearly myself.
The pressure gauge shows 0.5 bar
